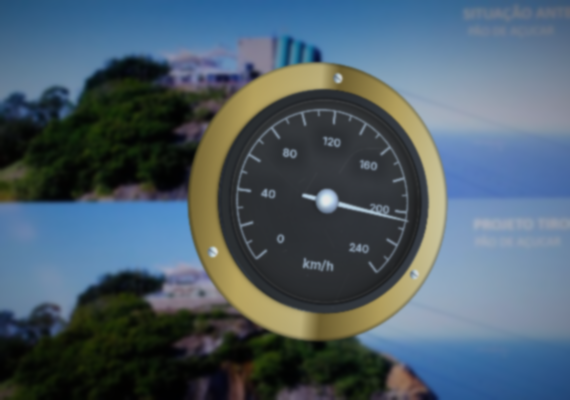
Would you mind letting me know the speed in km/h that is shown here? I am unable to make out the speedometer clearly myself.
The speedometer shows 205 km/h
